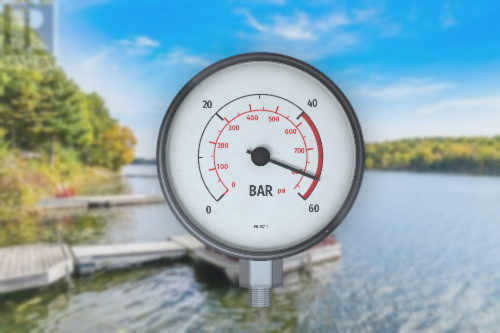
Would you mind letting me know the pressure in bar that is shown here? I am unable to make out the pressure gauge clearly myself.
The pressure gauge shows 55 bar
